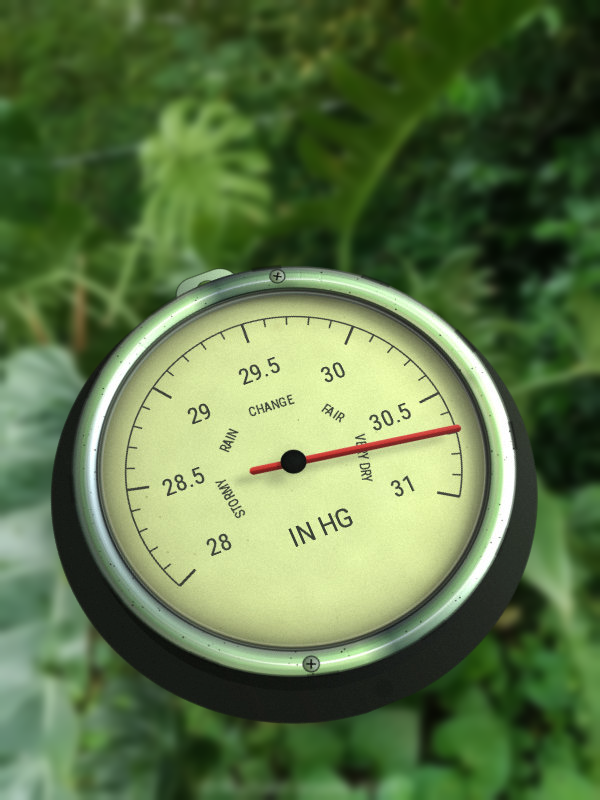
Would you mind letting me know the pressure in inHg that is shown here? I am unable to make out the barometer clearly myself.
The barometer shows 30.7 inHg
